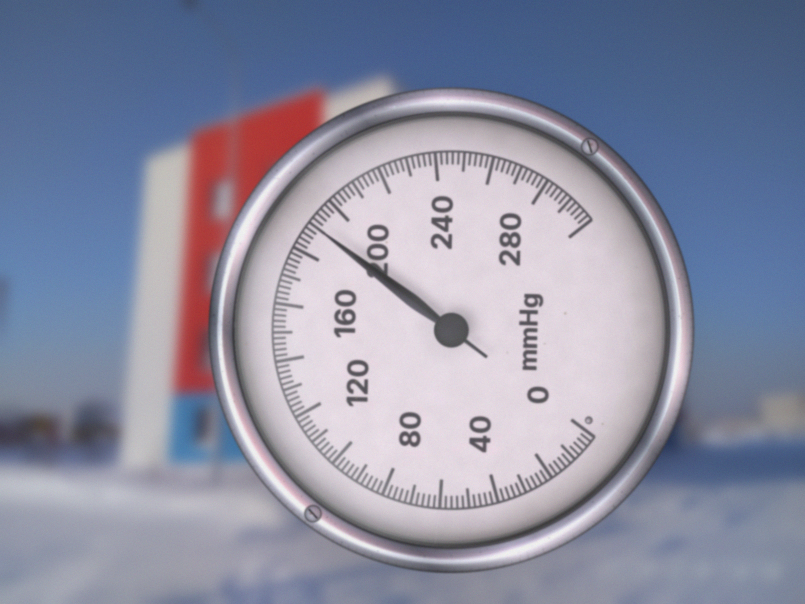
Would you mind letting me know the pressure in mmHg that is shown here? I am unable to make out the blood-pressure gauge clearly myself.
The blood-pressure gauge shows 190 mmHg
